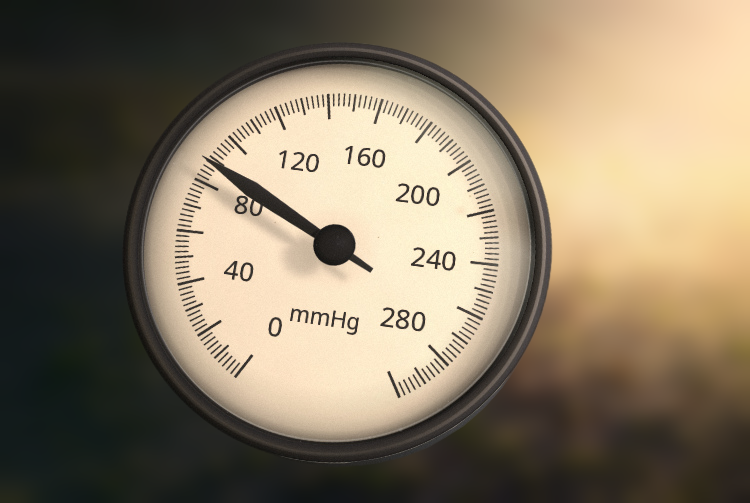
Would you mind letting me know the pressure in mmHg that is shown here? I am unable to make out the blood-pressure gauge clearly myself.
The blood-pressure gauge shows 88 mmHg
